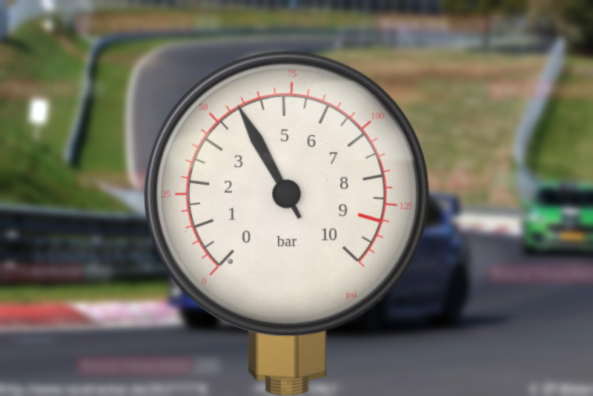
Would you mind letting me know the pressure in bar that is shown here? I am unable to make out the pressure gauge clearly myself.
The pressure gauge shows 4 bar
